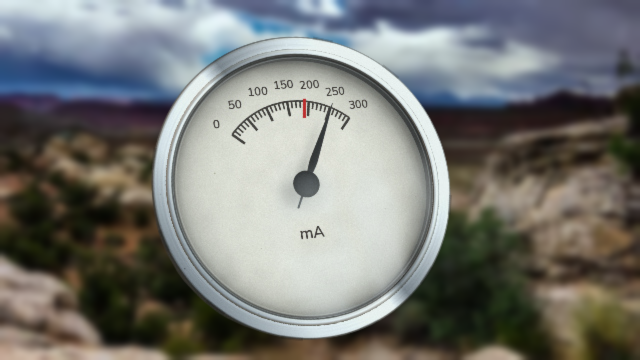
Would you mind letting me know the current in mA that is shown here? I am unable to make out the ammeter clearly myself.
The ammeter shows 250 mA
